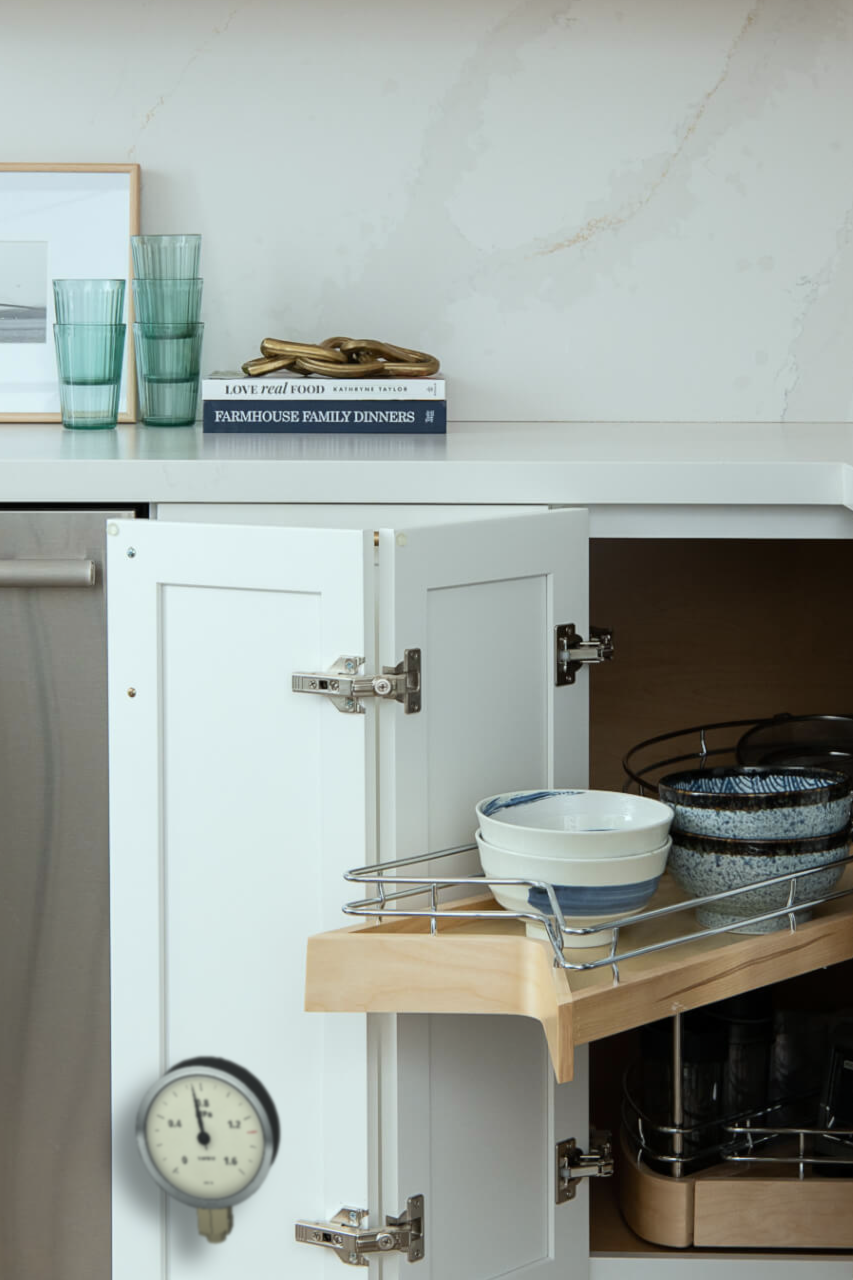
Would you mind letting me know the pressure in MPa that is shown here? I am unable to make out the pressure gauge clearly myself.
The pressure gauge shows 0.75 MPa
